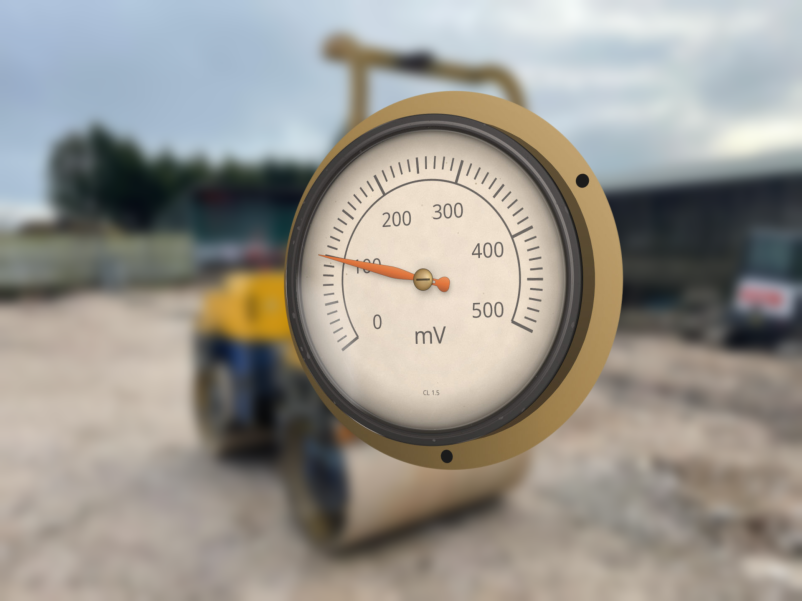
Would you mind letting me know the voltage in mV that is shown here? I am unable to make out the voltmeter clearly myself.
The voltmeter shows 100 mV
